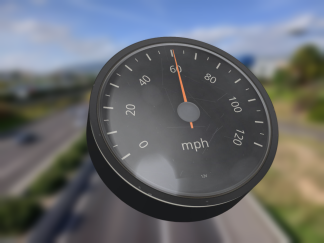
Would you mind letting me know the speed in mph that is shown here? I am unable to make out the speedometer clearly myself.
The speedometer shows 60 mph
